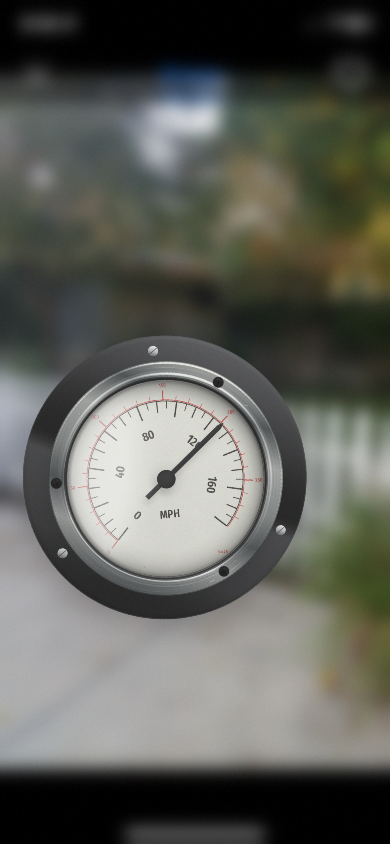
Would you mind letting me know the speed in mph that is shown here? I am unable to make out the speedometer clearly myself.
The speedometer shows 125 mph
